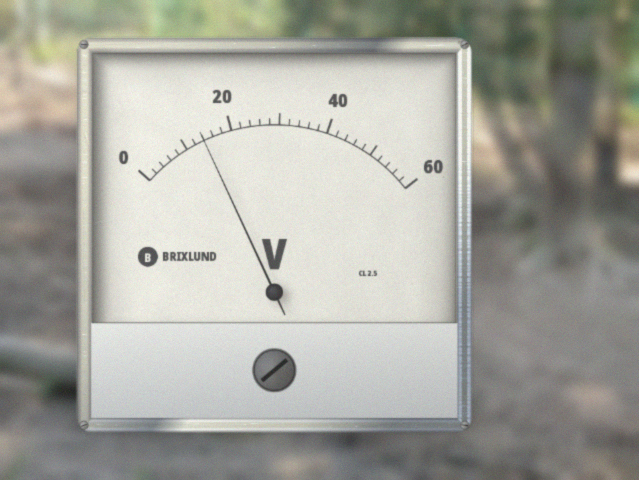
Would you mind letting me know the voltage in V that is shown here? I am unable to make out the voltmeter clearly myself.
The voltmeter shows 14 V
